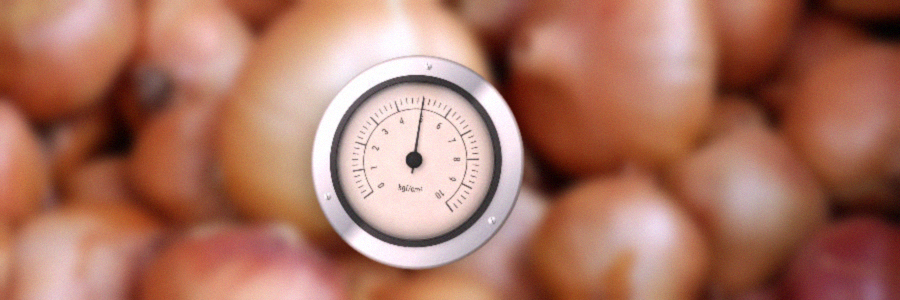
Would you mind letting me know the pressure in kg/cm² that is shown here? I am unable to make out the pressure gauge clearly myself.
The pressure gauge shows 5 kg/cm²
